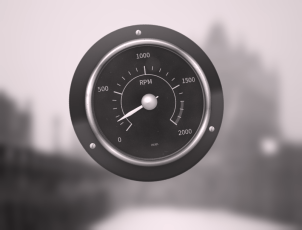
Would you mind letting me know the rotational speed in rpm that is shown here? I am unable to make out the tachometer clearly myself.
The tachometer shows 150 rpm
